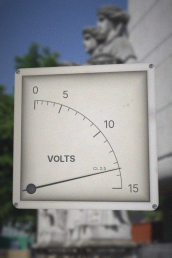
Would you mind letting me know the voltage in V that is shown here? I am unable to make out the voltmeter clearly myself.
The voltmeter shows 13.5 V
